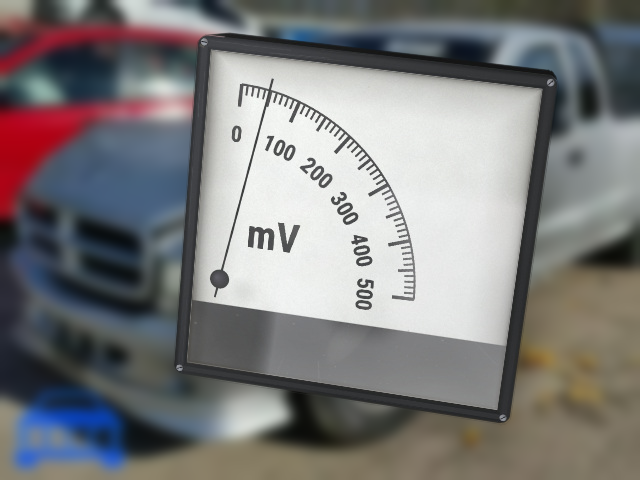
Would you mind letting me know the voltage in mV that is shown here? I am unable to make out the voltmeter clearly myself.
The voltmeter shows 50 mV
